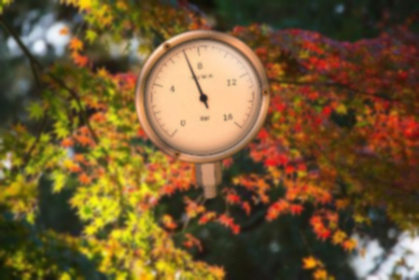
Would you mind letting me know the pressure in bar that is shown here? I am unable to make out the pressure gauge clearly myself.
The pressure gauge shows 7 bar
